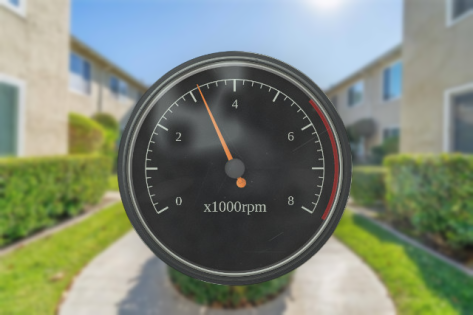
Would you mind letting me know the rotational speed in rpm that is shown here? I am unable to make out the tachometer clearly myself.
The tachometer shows 3200 rpm
